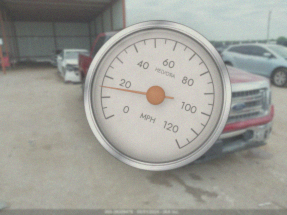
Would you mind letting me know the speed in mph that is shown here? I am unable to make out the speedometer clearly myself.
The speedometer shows 15 mph
